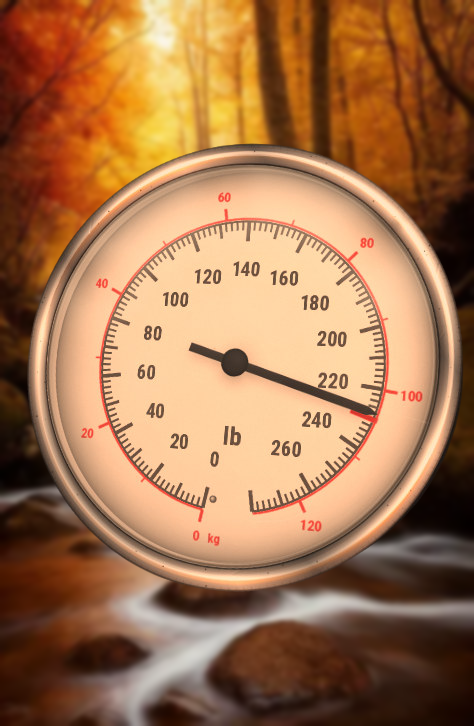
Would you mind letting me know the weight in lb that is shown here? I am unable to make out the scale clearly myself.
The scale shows 228 lb
